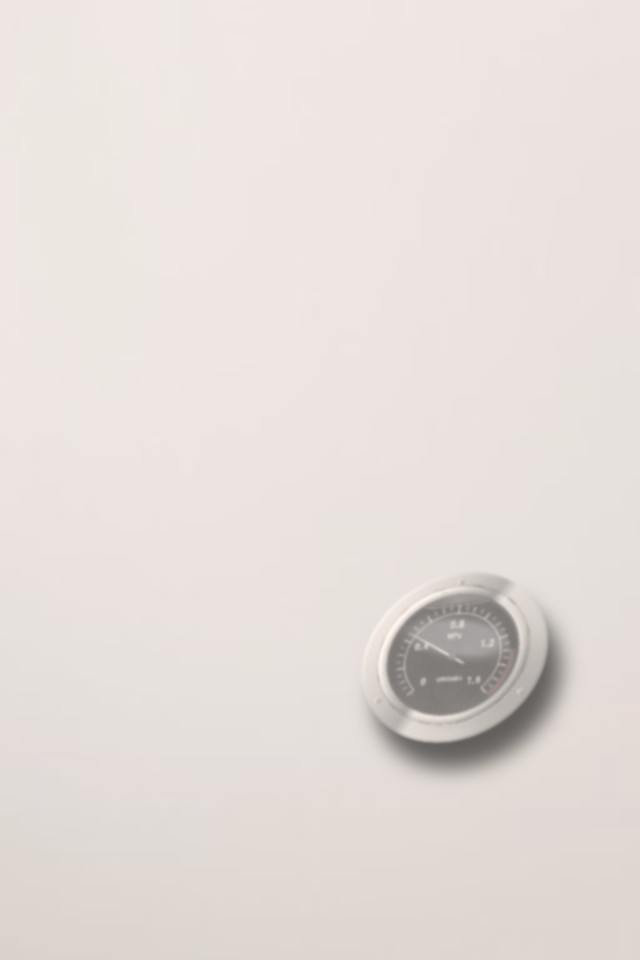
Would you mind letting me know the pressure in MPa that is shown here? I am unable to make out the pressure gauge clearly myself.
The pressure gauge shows 0.45 MPa
